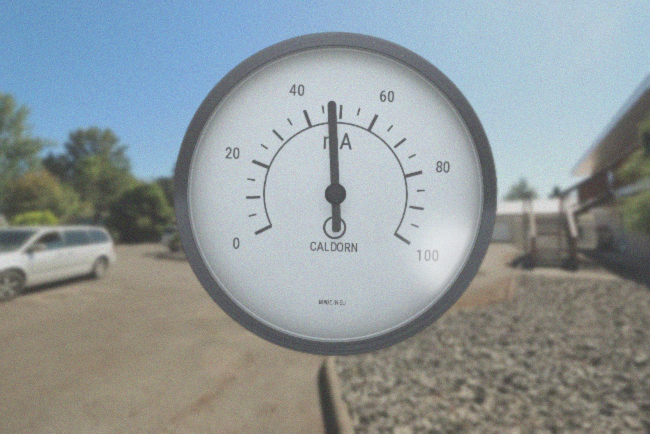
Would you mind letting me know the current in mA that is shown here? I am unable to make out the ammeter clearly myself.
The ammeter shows 47.5 mA
